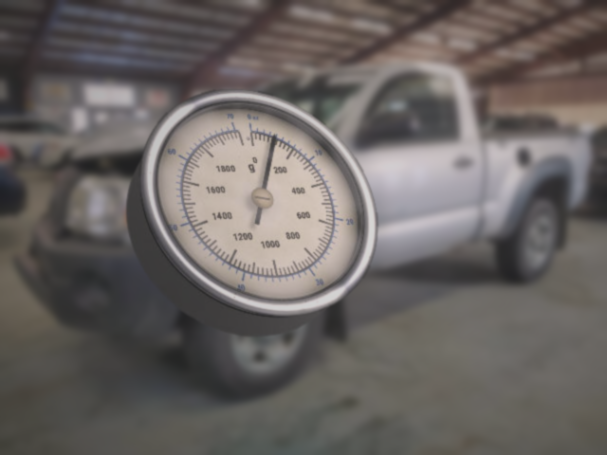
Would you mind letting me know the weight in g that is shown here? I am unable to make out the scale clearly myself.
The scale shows 100 g
